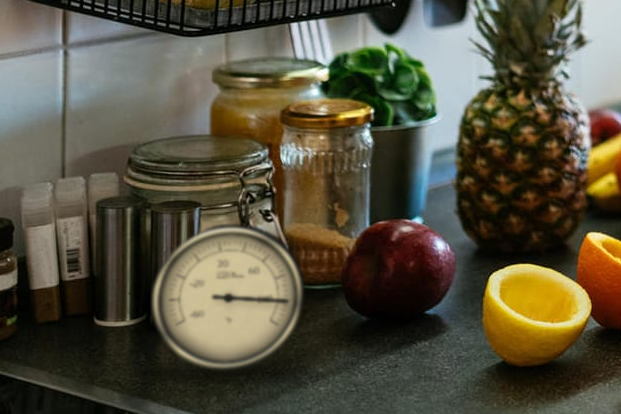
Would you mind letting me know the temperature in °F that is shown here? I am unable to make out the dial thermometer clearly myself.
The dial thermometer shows 100 °F
